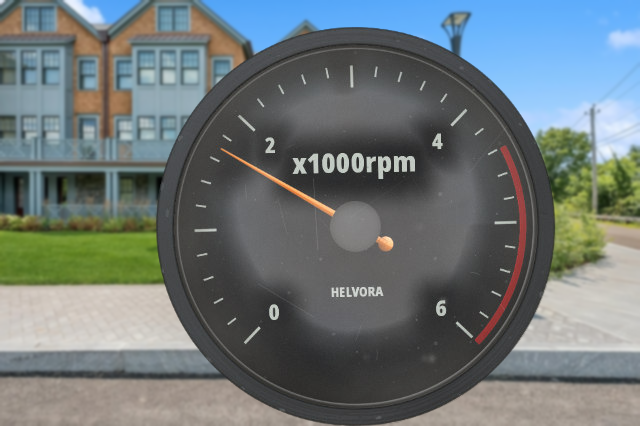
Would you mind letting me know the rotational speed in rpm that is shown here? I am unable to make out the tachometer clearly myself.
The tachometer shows 1700 rpm
